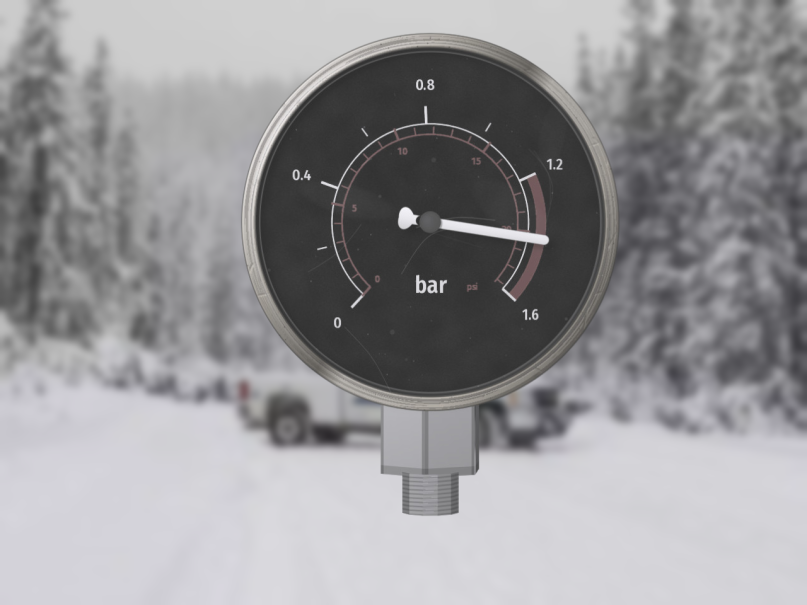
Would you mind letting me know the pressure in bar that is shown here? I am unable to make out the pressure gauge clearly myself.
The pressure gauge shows 1.4 bar
